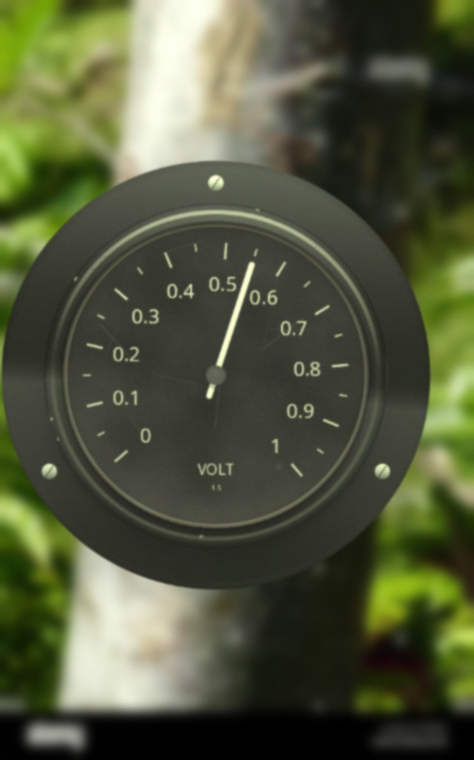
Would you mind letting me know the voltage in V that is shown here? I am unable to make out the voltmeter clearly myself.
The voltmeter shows 0.55 V
